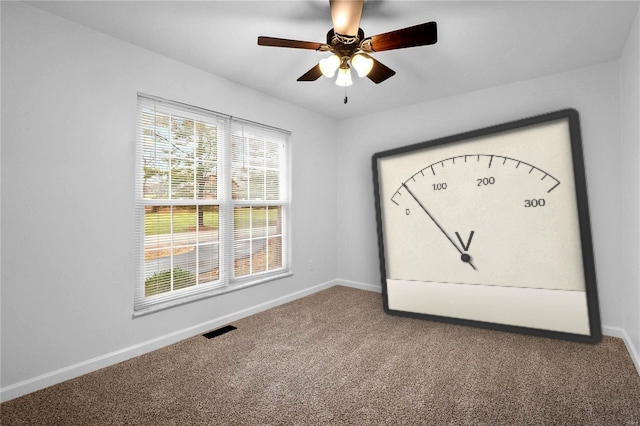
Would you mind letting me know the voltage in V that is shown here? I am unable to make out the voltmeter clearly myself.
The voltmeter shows 40 V
